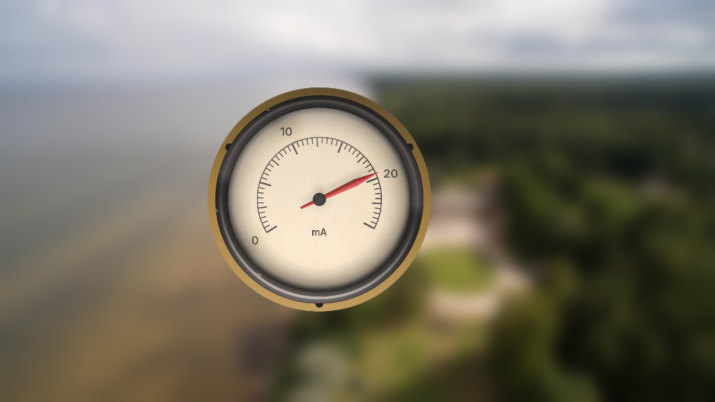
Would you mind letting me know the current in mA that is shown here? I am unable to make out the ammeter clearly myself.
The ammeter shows 19.5 mA
